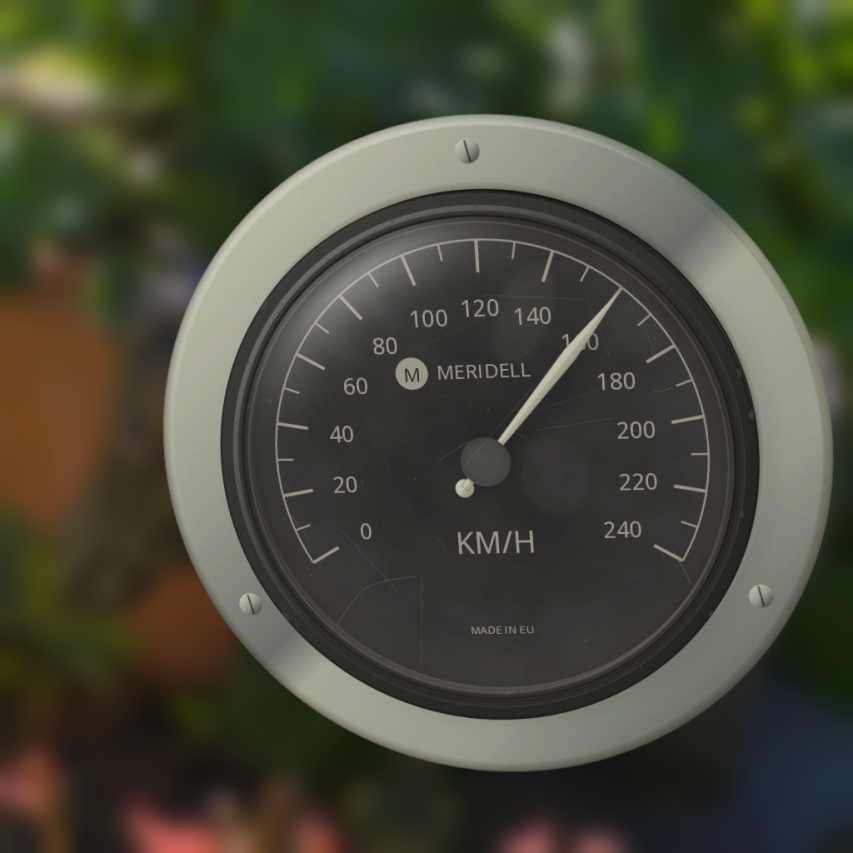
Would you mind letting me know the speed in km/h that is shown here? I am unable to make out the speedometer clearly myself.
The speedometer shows 160 km/h
